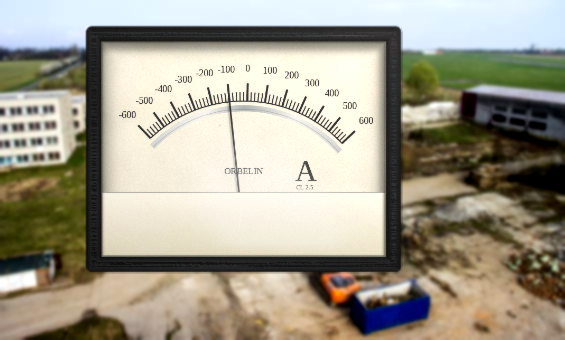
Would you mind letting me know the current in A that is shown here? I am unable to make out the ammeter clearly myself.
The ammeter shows -100 A
